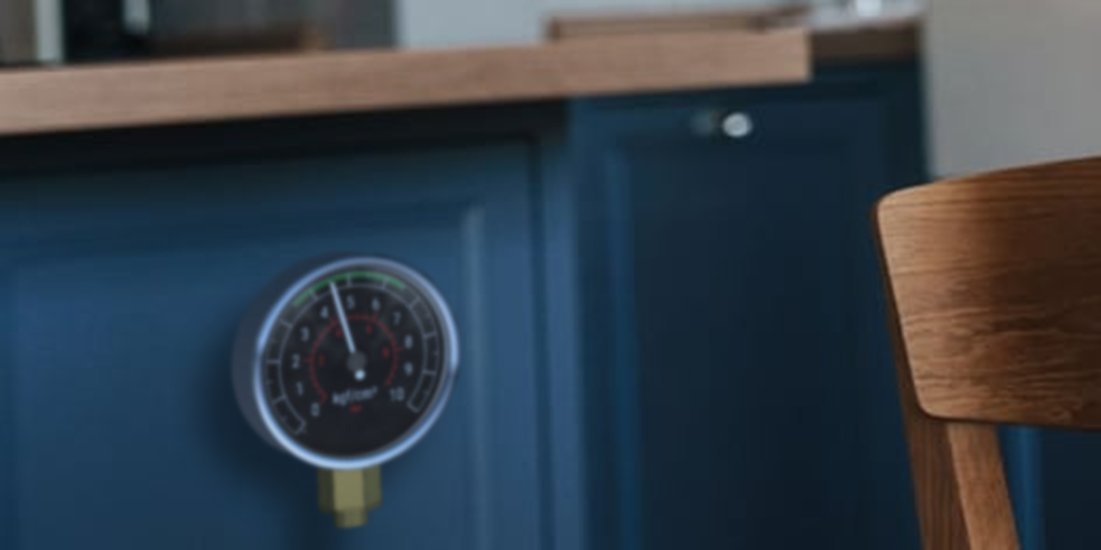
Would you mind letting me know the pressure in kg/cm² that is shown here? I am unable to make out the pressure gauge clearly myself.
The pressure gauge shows 4.5 kg/cm²
